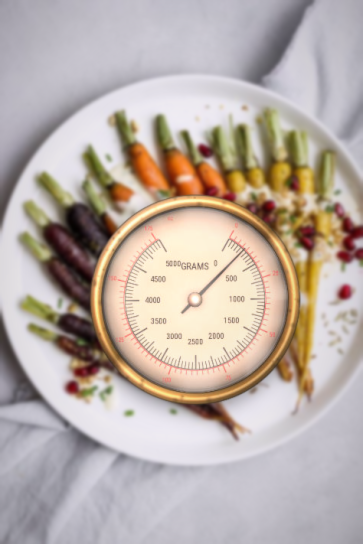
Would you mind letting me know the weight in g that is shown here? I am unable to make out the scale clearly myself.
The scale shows 250 g
